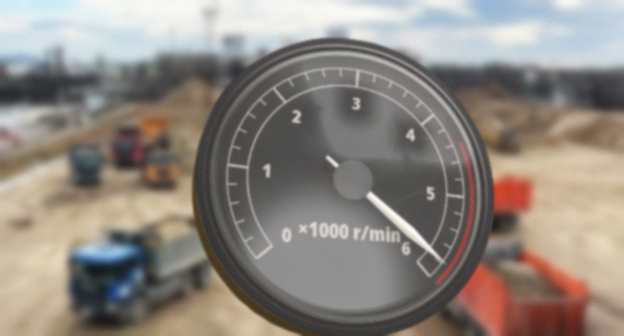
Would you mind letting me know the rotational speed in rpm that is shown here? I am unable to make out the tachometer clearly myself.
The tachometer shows 5800 rpm
